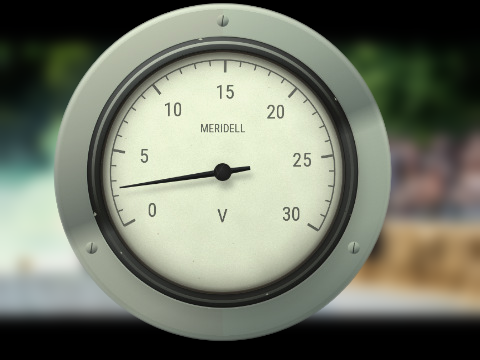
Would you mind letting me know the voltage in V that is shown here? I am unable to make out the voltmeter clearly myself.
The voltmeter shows 2.5 V
